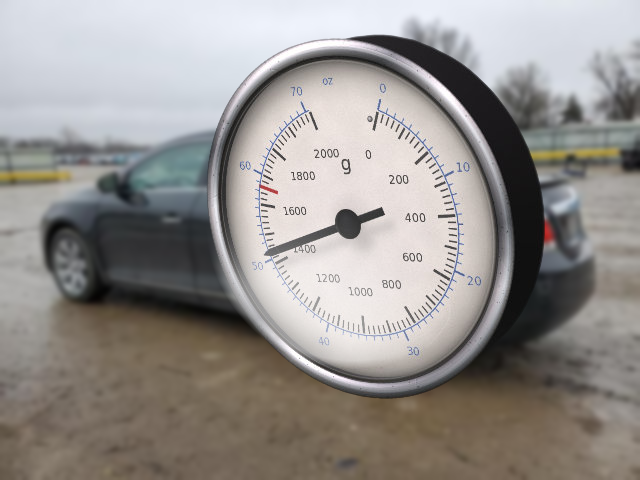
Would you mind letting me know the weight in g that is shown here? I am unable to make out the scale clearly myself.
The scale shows 1440 g
